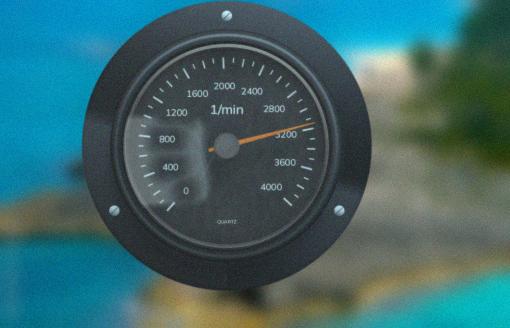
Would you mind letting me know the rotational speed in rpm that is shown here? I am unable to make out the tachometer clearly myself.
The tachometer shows 3150 rpm
